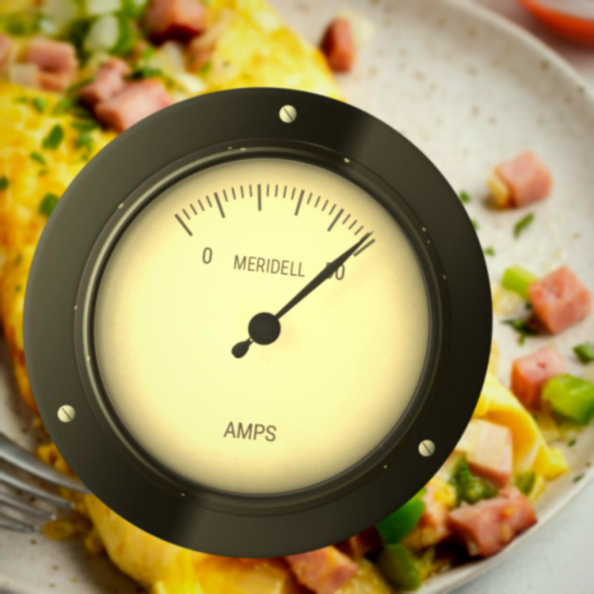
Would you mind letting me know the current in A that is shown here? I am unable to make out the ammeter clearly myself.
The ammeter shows 48 A
